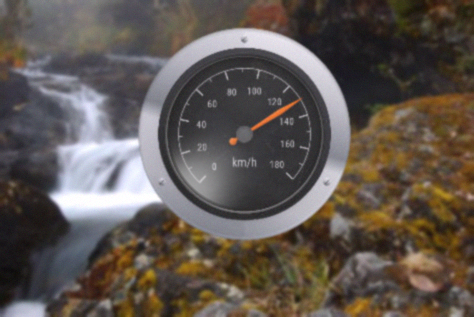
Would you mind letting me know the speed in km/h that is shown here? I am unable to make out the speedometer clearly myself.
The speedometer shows 130 km/h
